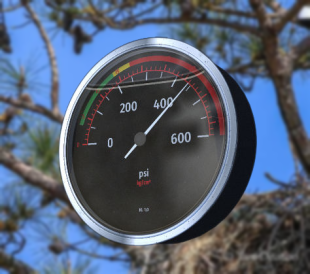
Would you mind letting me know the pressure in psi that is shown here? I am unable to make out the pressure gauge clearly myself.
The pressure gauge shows 450 psi
